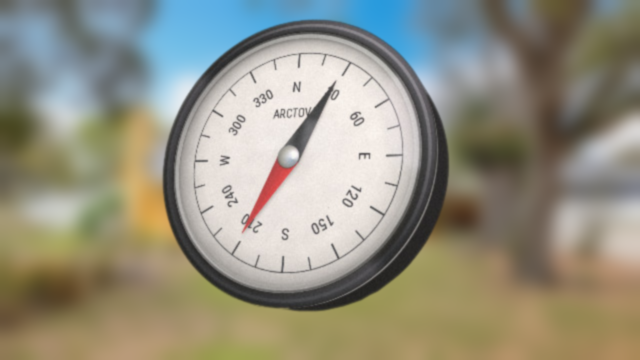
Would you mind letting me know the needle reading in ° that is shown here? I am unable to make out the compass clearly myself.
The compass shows 210 °
